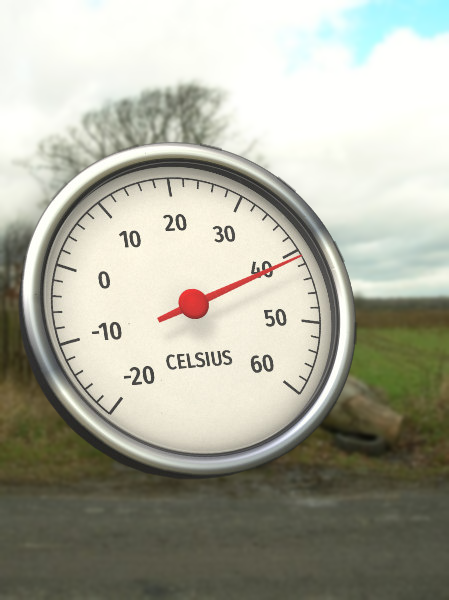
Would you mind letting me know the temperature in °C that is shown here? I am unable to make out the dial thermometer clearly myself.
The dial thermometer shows 41 °C
